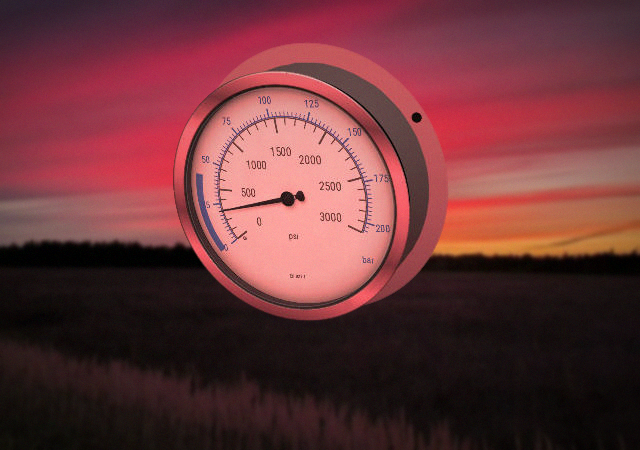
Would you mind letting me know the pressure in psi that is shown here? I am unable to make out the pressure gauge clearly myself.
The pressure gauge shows 300 psi
